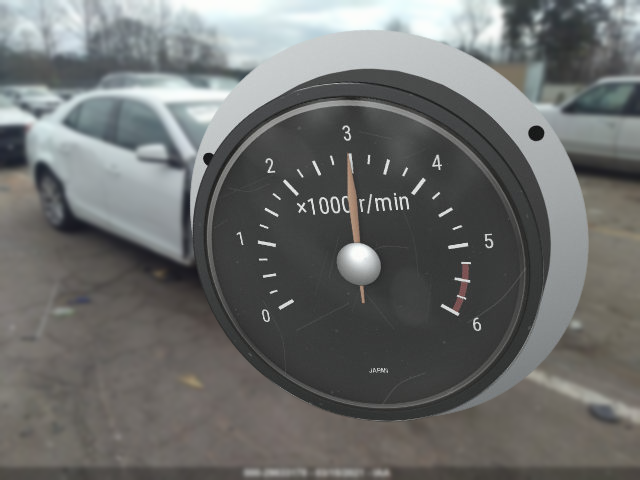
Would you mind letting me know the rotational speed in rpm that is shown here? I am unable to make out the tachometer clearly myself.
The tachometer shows 3000 rpm
